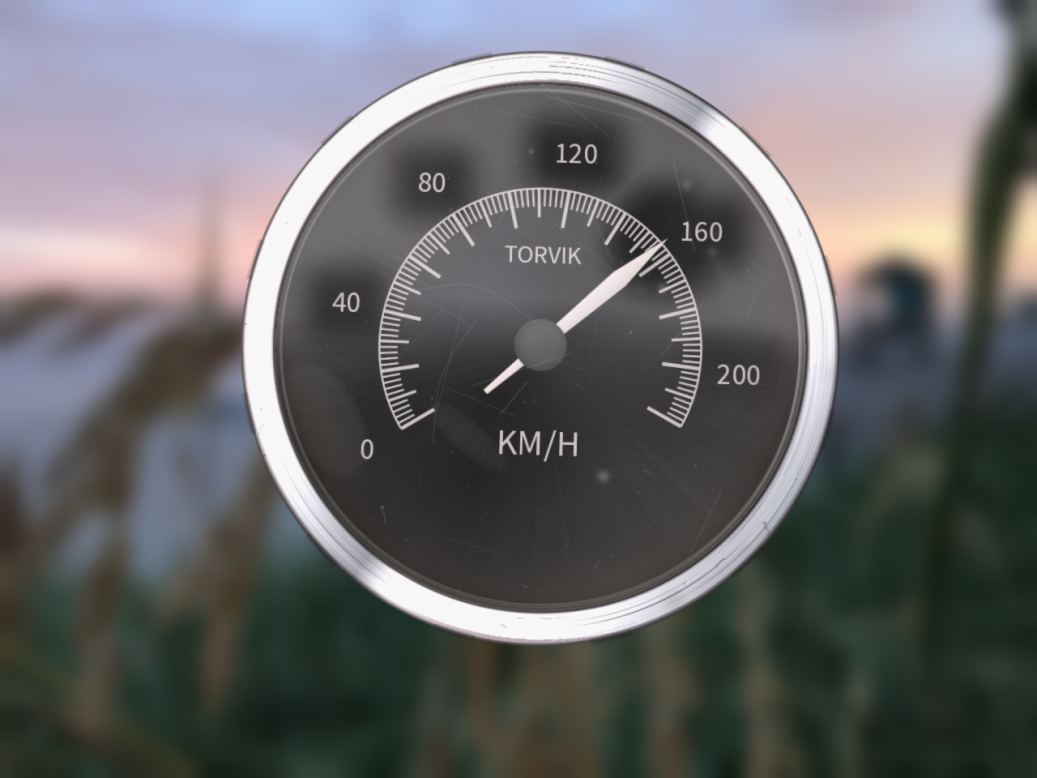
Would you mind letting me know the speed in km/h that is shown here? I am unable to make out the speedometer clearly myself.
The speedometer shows 156 km/h
